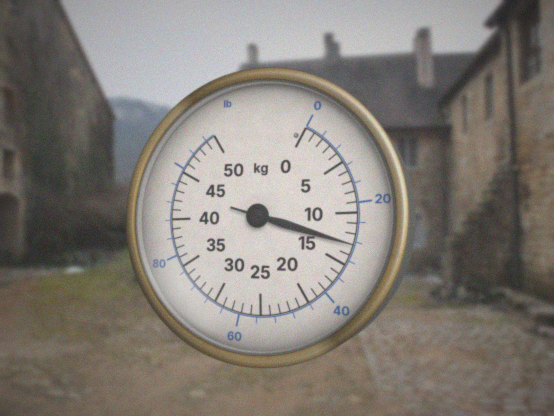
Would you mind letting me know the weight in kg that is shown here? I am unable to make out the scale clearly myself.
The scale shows 13 kg
